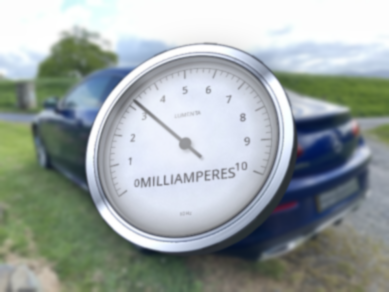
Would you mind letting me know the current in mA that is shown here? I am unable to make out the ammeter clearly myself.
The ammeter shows 3.2 mA
